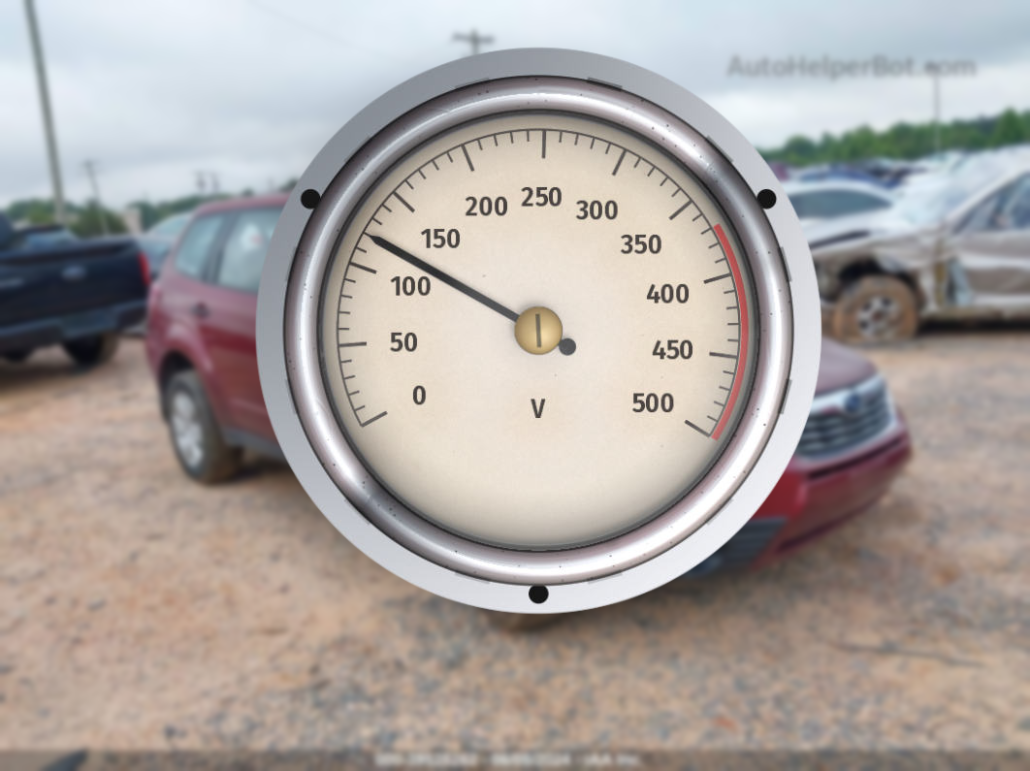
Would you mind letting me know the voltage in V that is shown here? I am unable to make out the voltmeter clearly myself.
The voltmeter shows 120 V
